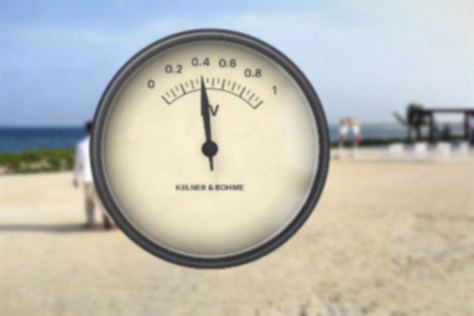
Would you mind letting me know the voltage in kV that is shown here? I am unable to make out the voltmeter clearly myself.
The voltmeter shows 0.4 kV
